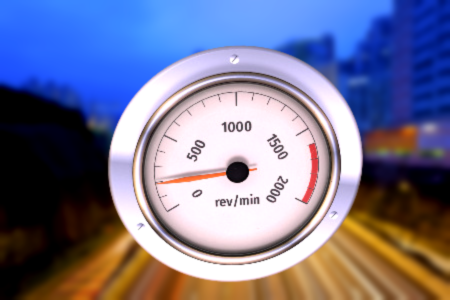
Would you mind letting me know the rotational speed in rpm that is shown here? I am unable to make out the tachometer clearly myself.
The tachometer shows 200 rpm
